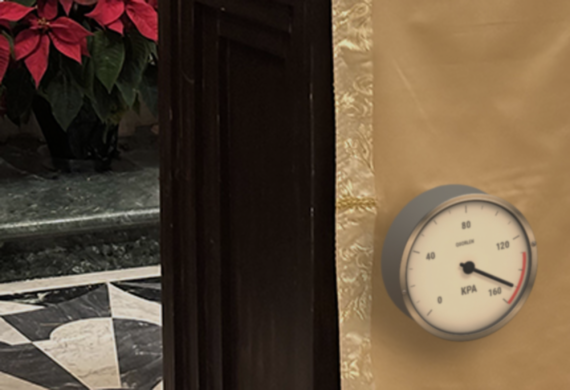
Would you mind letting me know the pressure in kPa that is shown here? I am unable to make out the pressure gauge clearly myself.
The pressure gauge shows 150 kPa
